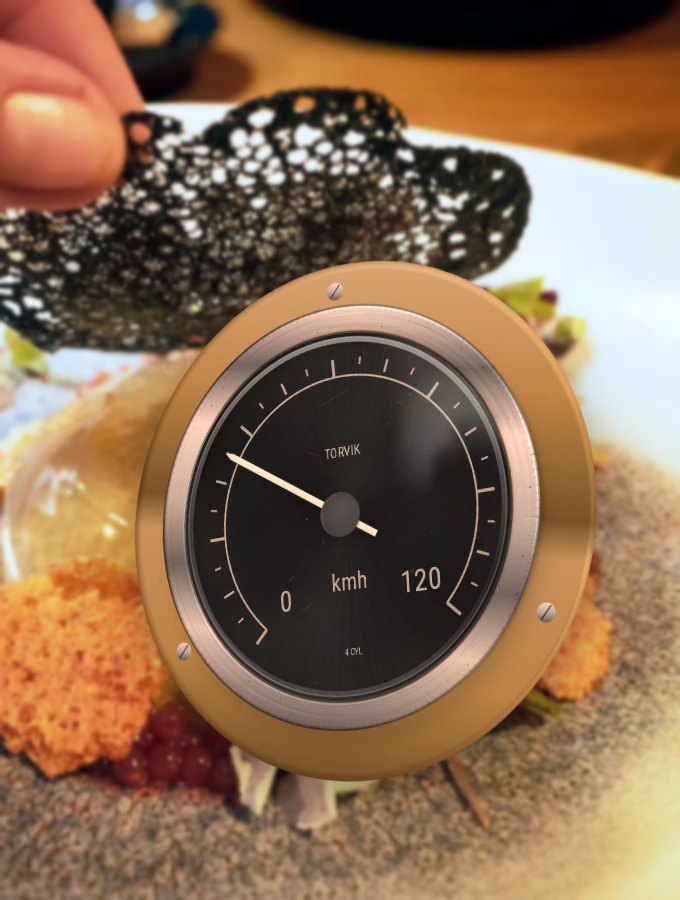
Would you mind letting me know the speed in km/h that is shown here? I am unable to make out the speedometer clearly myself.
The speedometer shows 35 km/h
